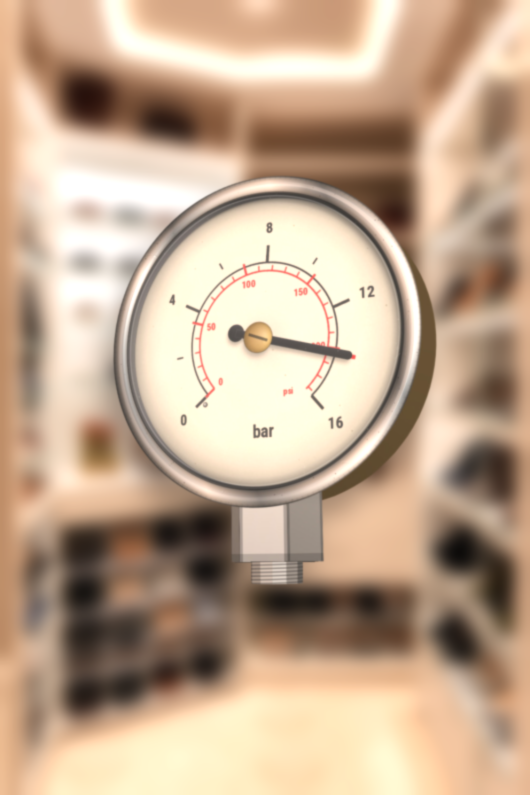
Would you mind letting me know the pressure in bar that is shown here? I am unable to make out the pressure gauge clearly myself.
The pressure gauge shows 14 bar
